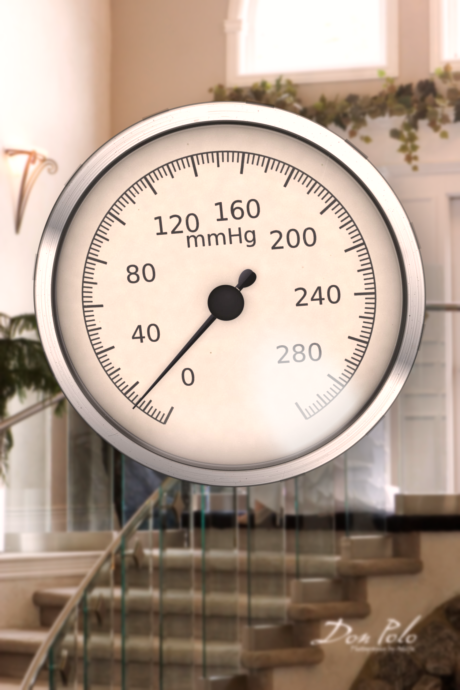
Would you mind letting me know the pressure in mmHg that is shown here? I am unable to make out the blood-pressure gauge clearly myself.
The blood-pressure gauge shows 14 mmHg
